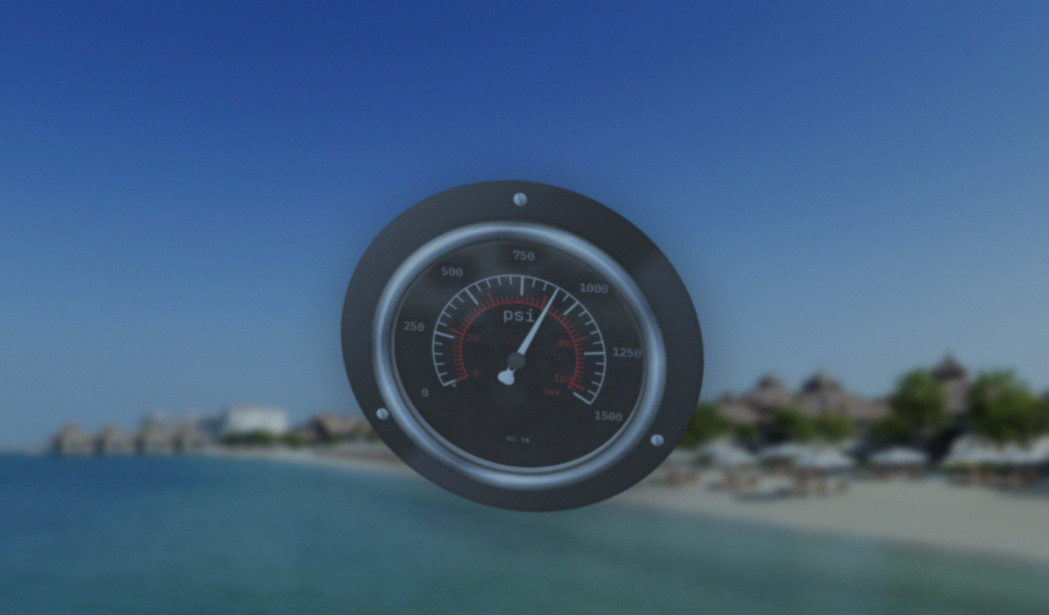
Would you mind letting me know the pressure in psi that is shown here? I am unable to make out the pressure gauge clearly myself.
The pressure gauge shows 900 psi
